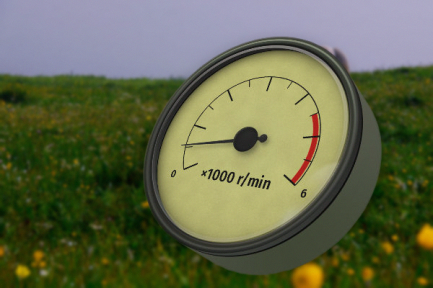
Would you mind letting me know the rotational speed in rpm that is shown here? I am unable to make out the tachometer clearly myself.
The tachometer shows 500 rpm
